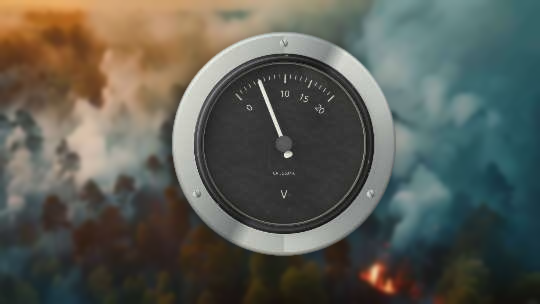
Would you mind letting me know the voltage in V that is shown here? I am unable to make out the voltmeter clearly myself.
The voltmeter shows 5 V
